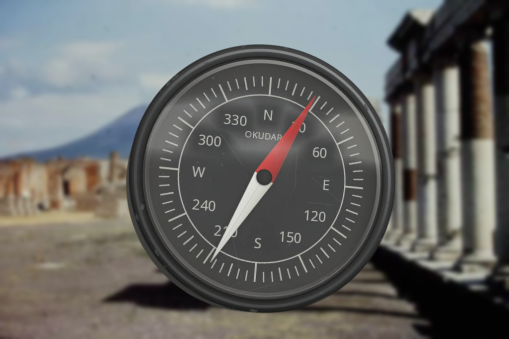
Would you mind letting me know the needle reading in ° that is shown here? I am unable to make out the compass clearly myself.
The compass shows 27.5 °
